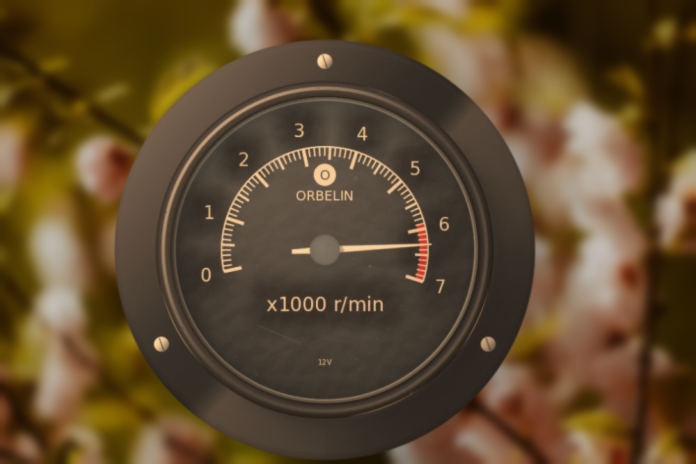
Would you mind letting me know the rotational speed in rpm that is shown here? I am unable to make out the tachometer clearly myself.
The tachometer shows 6300 rpm
